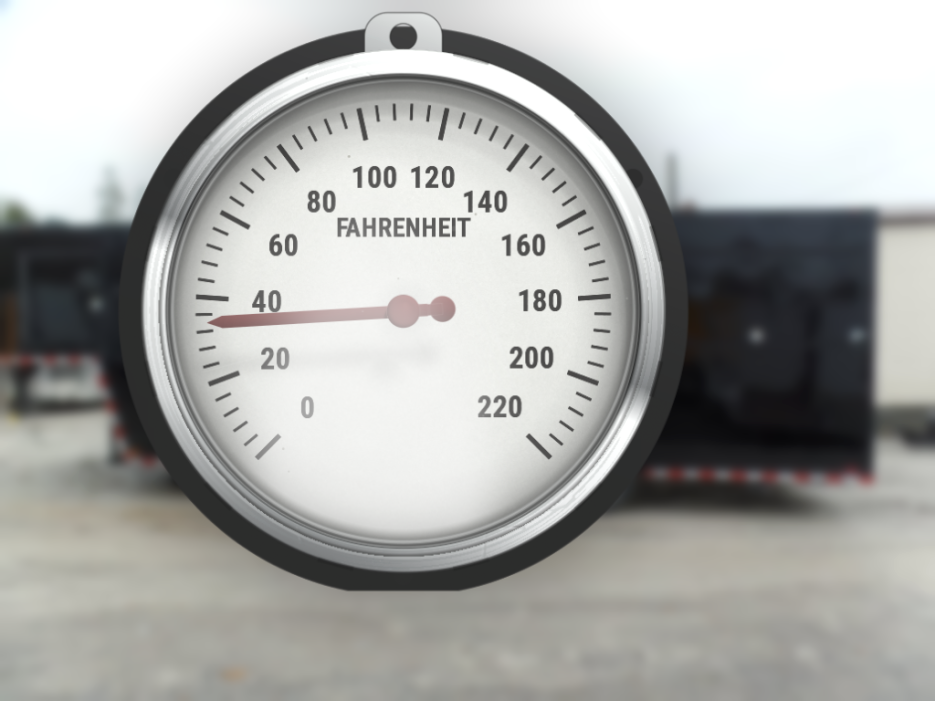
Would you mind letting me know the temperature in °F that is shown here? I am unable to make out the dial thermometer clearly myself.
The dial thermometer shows 34 °F
